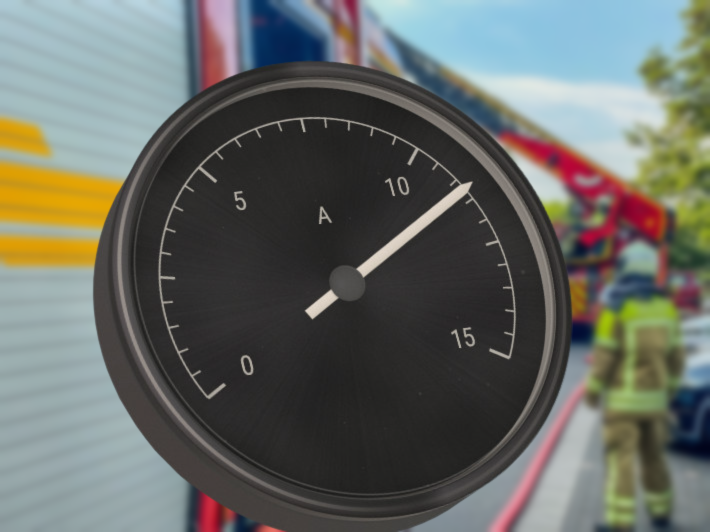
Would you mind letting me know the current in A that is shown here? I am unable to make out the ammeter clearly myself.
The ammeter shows 11.25 A
